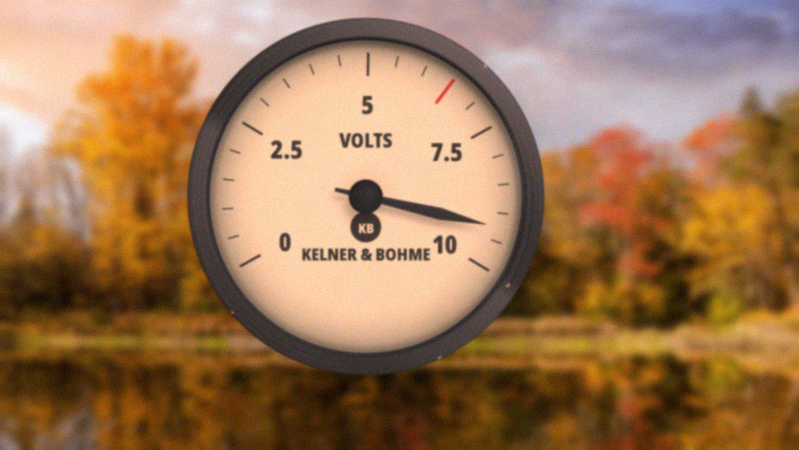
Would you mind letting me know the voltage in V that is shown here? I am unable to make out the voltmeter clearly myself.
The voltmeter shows 9.25 V
